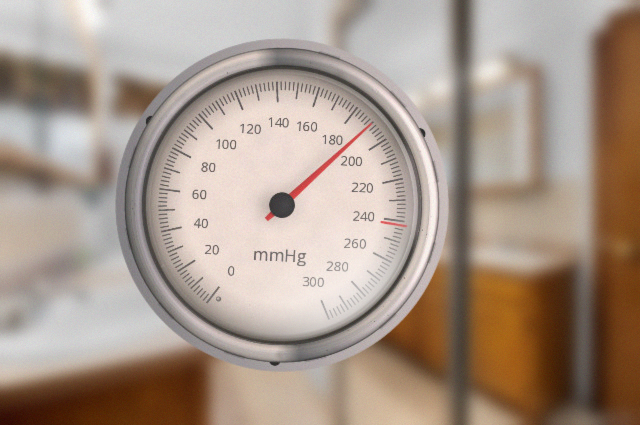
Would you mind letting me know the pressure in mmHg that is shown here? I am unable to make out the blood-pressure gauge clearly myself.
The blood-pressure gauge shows 190 mmHg
